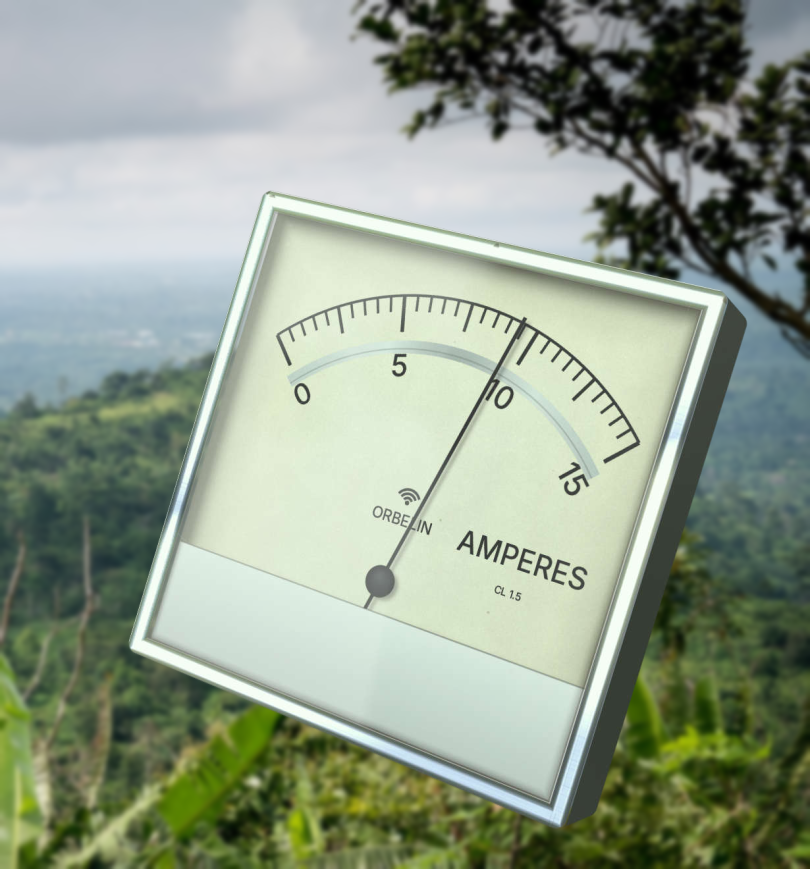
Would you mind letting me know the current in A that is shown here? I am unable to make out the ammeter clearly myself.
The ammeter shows 9.5 A
